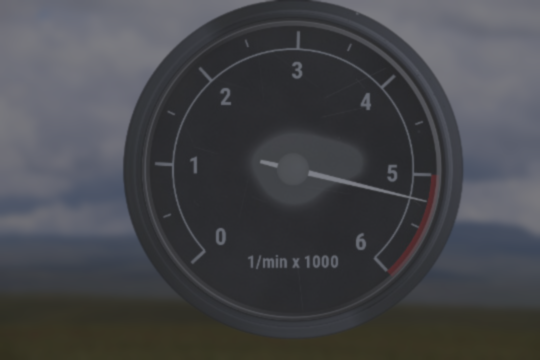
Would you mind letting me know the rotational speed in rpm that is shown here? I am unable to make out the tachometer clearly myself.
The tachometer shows 5250 rpm
